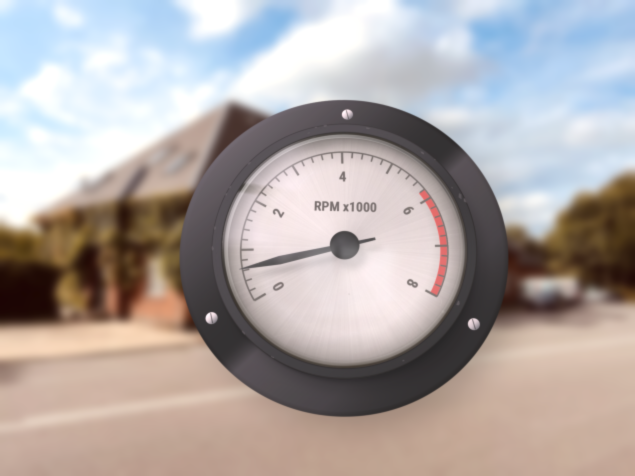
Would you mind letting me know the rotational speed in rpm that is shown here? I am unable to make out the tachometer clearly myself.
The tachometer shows 600 rpm
